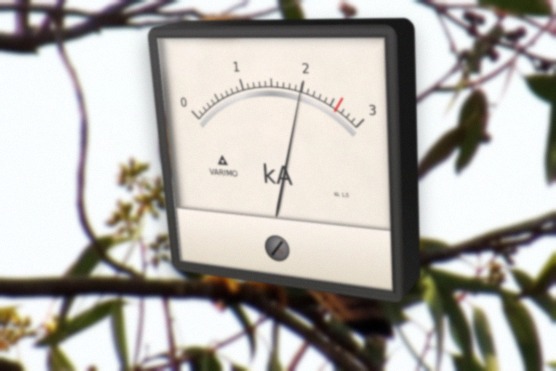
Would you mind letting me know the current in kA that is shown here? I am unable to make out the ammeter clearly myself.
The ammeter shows 2 kA
